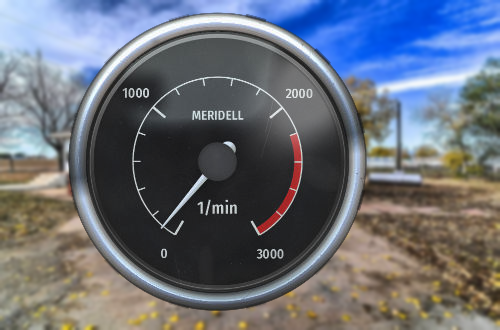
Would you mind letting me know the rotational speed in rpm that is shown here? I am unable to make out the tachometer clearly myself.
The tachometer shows 100 rpm
